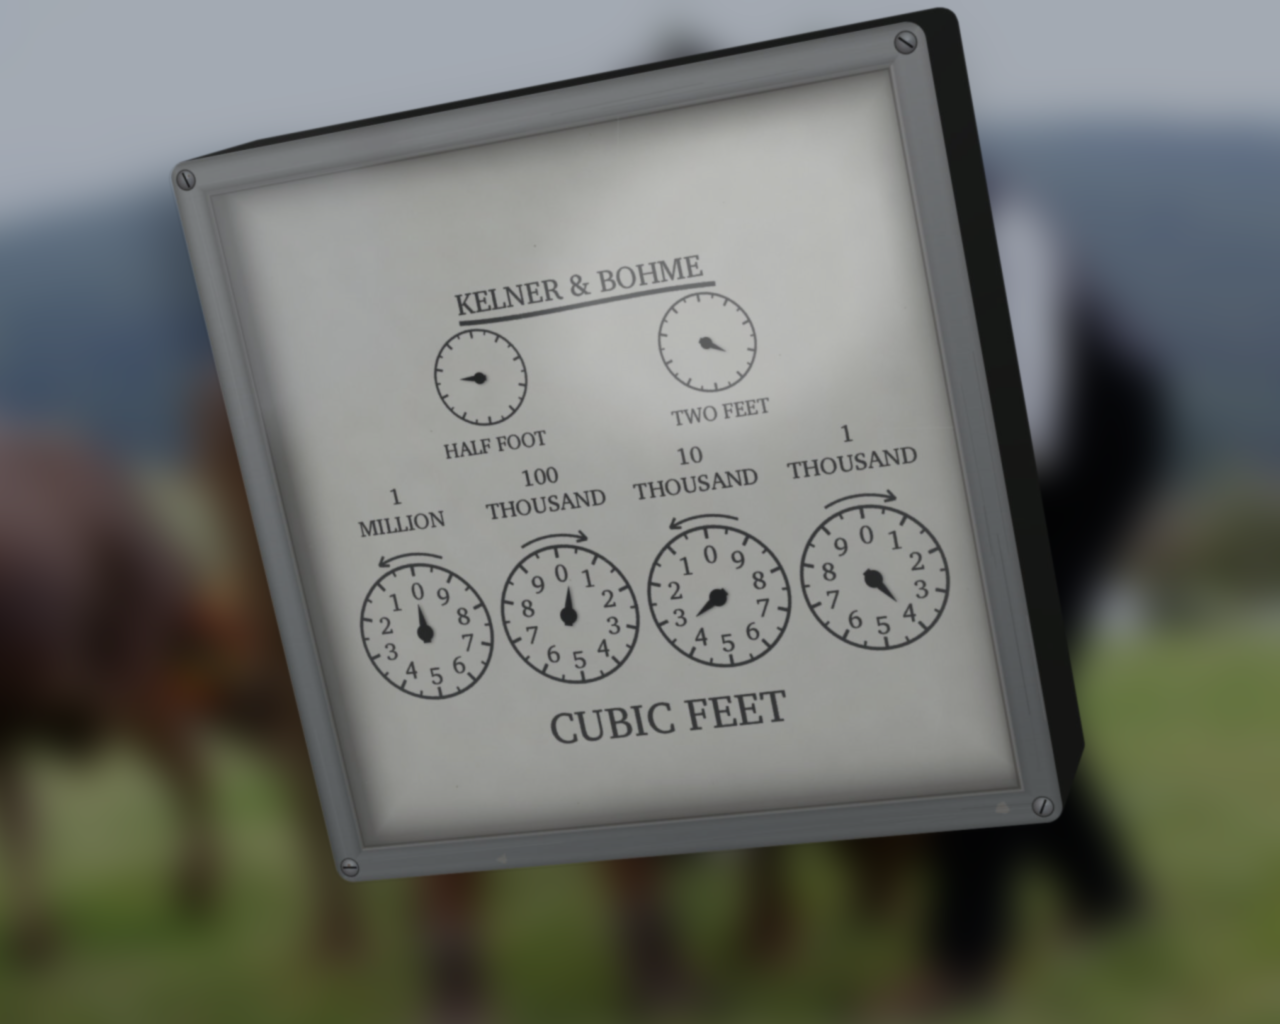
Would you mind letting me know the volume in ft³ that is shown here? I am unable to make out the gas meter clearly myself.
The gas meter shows 3400 ft³
